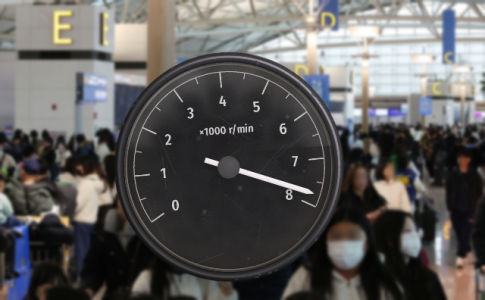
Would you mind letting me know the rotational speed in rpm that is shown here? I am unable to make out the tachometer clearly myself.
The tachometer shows 7750 rpm
